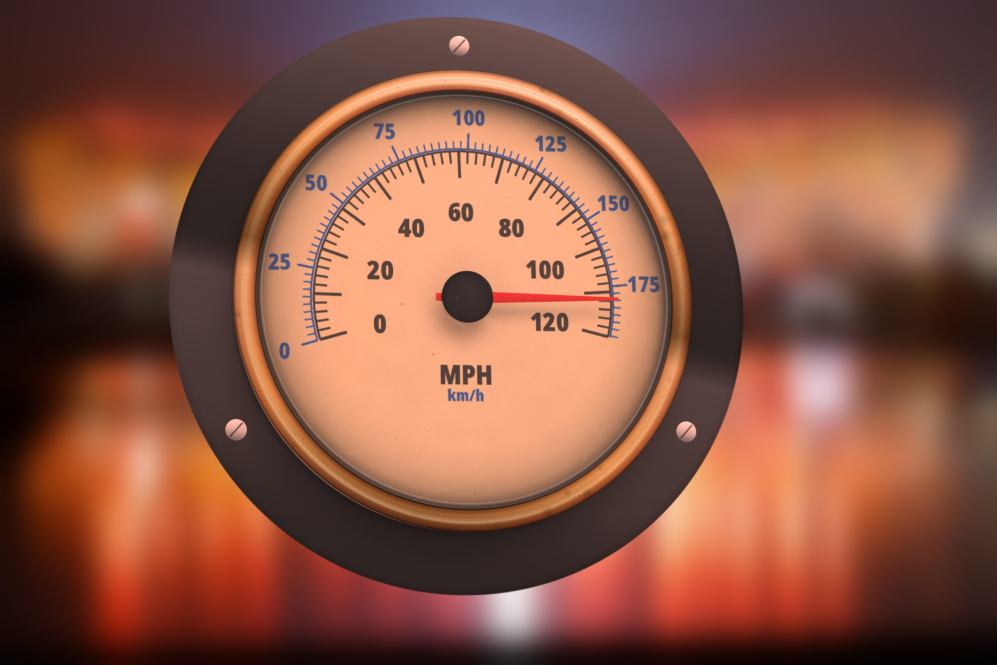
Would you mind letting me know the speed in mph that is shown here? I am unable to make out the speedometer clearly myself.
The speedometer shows 112 mph
